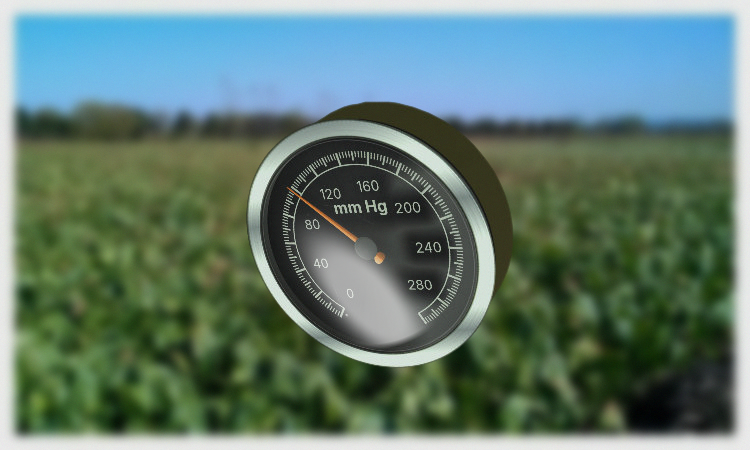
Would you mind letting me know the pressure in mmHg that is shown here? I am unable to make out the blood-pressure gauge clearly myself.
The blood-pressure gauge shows 100 mmHg
